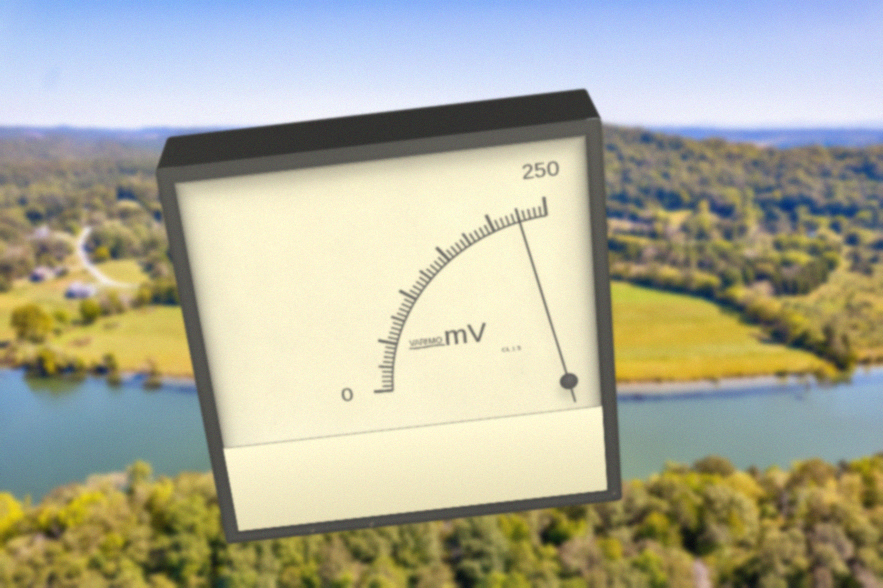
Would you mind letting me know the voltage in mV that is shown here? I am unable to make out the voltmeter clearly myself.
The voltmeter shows 225 mV
